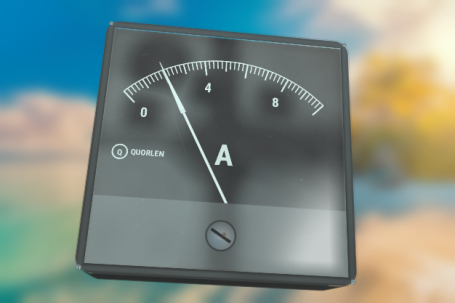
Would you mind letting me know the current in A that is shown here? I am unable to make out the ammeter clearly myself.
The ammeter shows 2 A
